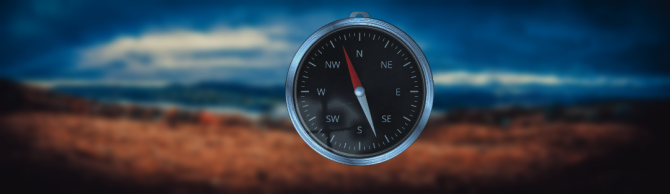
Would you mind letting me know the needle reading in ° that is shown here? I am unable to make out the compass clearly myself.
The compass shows 340 °
